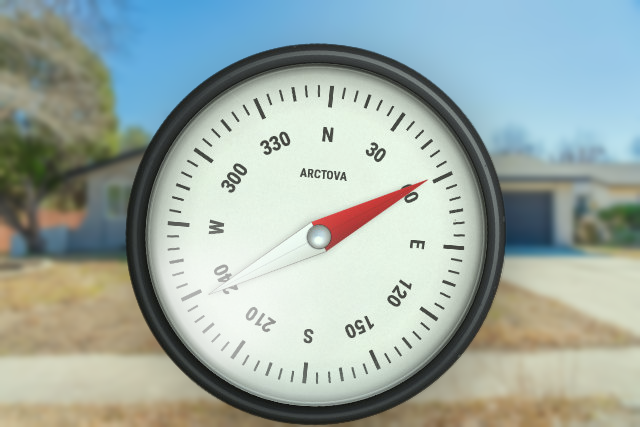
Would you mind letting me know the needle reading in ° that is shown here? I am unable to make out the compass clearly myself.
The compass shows 57.5 °
